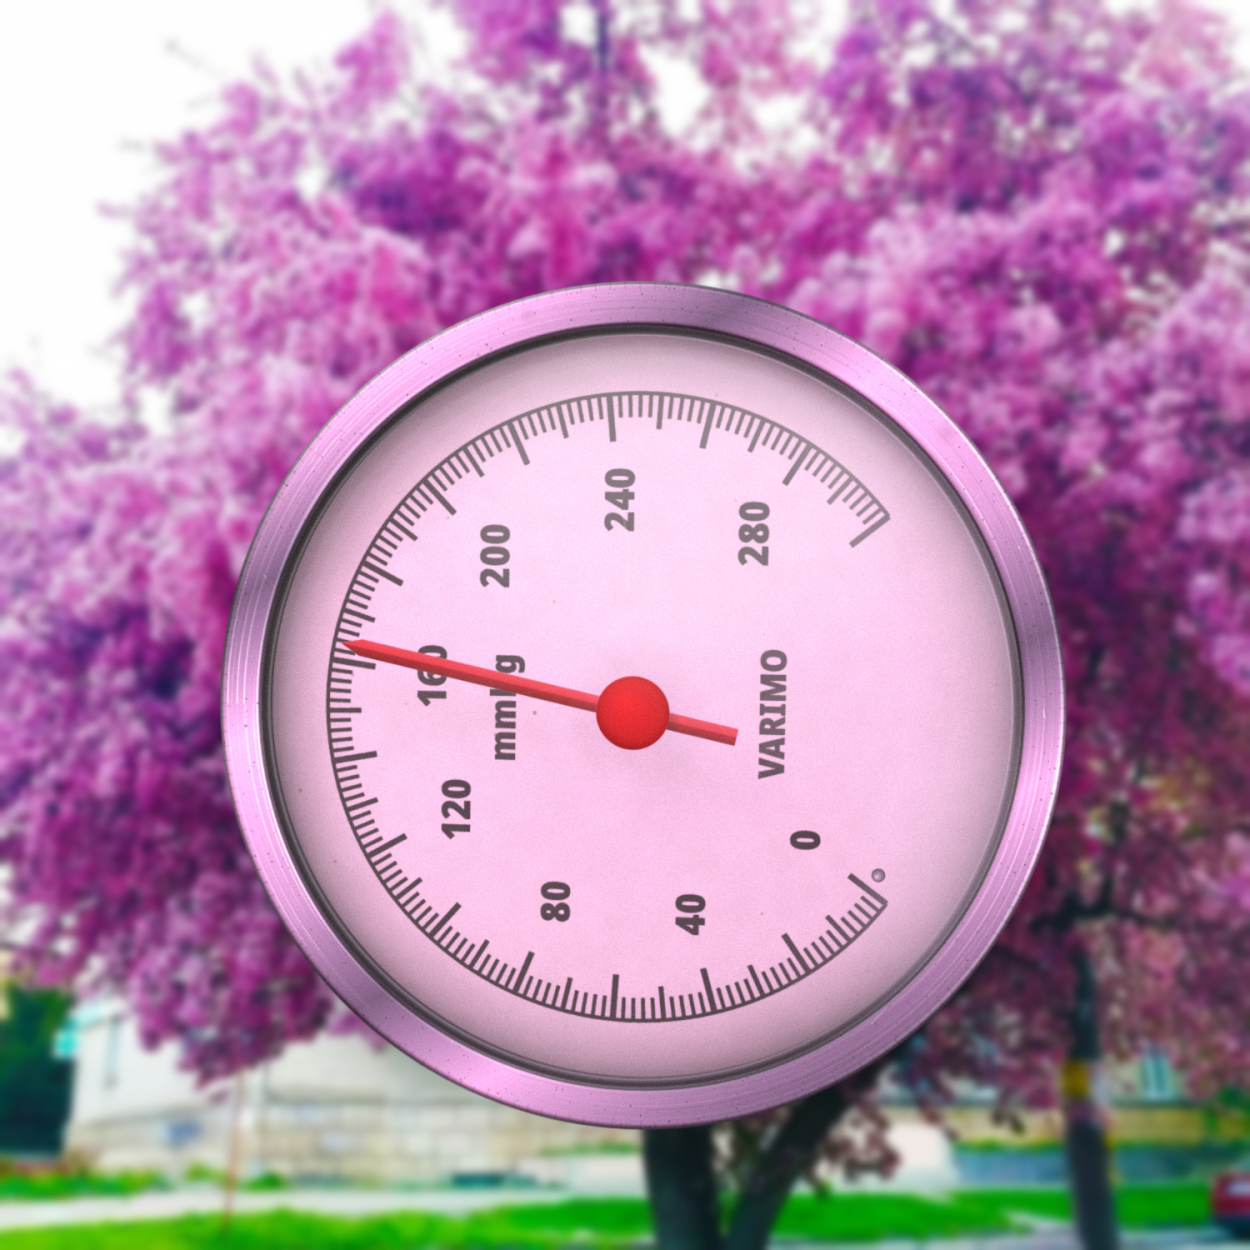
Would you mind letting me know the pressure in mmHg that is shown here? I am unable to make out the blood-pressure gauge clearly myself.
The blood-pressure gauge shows 164 mmHg
